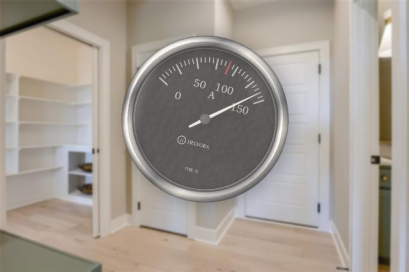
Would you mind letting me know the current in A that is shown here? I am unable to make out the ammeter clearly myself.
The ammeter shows 140 A
